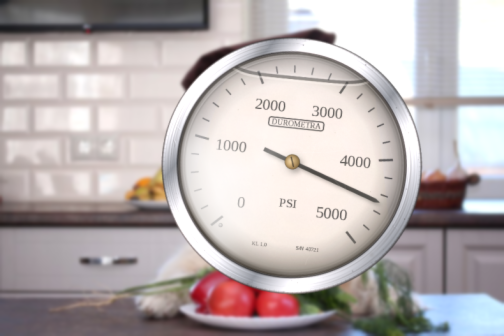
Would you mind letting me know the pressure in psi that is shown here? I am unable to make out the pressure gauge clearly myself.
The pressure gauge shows 4500 psi
